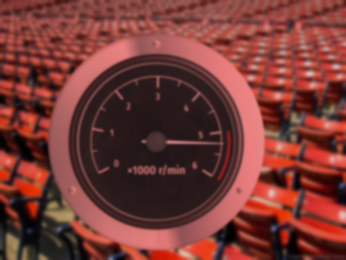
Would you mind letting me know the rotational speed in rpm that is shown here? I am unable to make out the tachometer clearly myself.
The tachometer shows 5250 rpm
